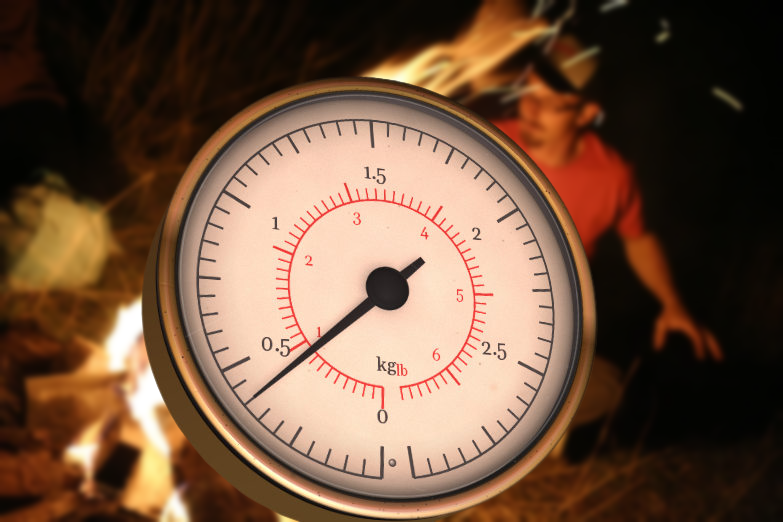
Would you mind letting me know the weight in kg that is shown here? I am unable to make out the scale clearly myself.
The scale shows 0.4 kg
